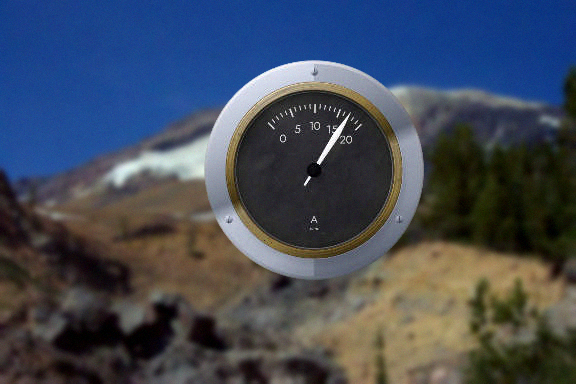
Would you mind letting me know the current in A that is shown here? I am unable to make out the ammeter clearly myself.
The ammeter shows 17 A
